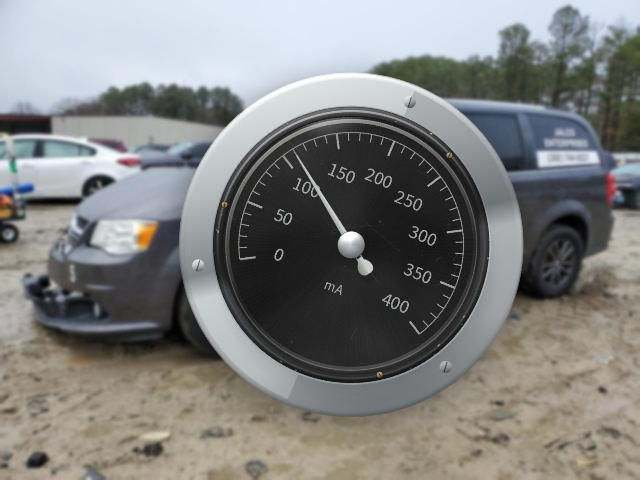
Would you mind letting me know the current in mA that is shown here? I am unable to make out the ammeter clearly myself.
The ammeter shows 110 mA
